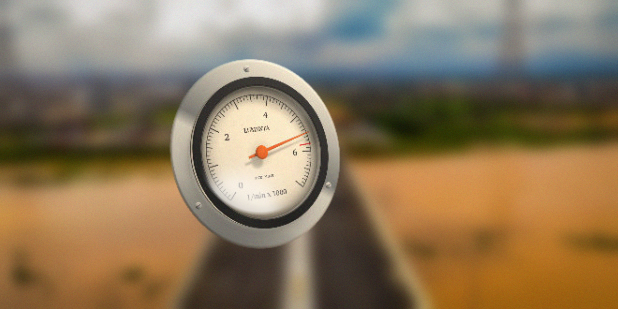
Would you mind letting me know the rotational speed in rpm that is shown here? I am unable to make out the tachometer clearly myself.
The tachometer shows 5500 rpm
